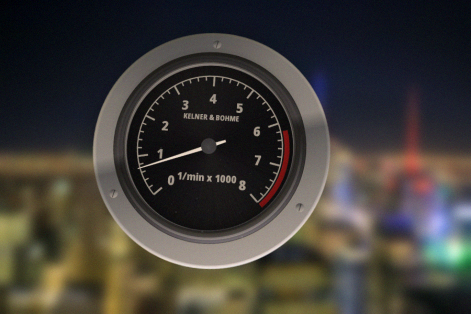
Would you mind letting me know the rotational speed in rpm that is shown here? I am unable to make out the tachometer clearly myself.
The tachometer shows 700 rpm
